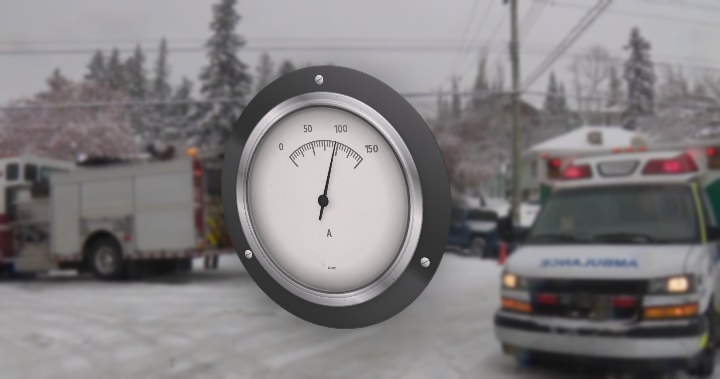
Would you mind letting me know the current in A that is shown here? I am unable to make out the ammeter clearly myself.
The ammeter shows 100 A
